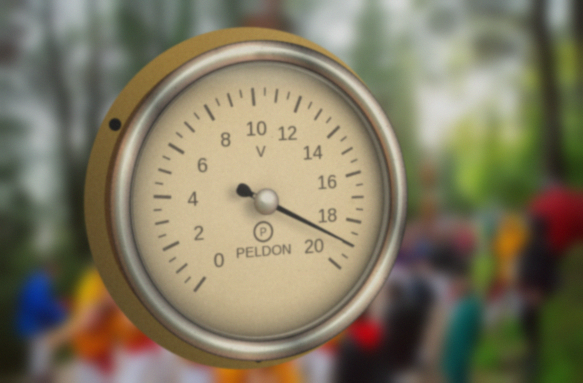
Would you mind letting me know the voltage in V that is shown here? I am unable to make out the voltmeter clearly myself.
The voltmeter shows 19 V
